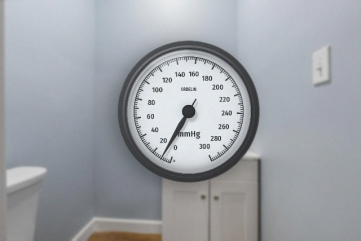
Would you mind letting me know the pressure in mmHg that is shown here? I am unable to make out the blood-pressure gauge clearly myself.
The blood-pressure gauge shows 10 mmHg
